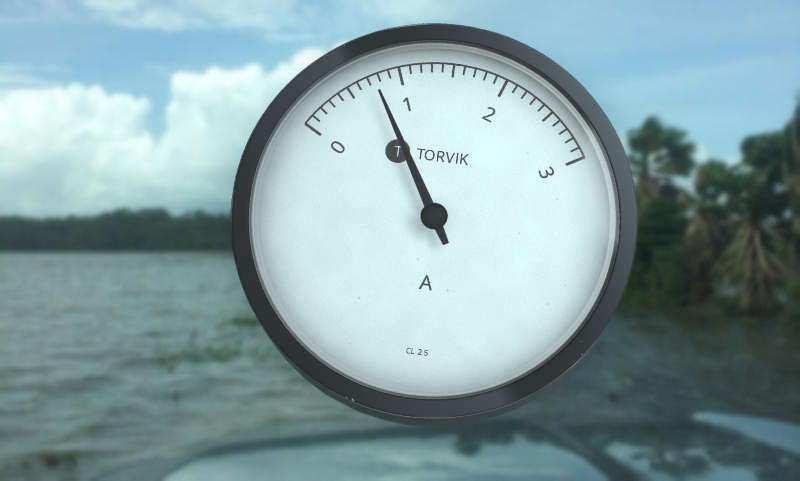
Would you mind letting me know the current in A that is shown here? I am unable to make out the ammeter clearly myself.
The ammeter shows 0.75 A
